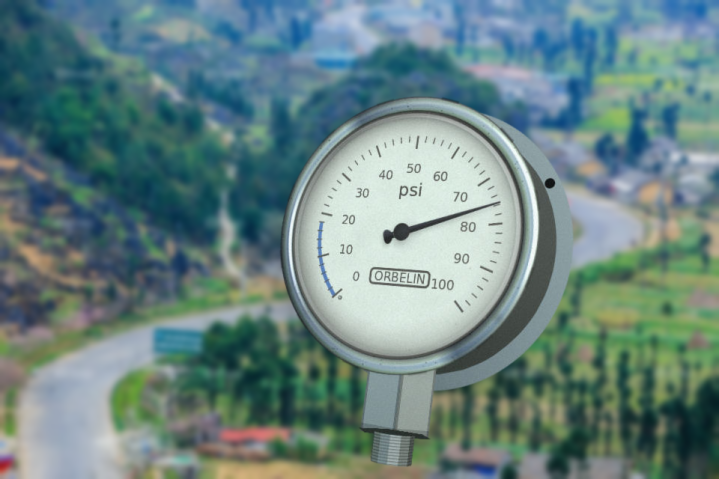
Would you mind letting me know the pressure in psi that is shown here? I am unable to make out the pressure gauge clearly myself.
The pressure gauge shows 76 psi
